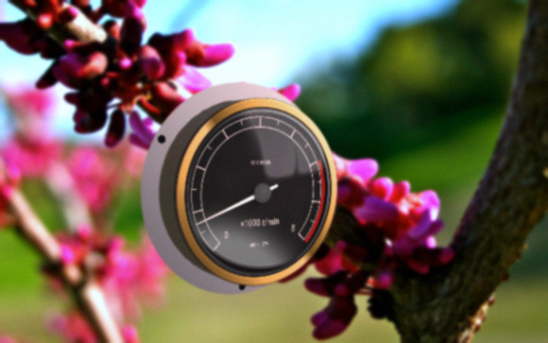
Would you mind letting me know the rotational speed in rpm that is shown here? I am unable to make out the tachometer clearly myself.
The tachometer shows 750 rpm
